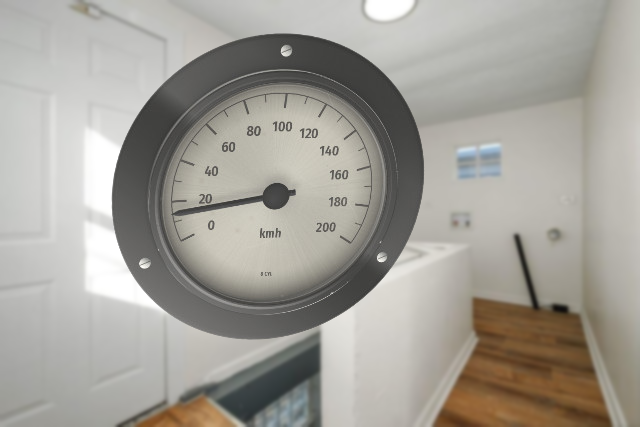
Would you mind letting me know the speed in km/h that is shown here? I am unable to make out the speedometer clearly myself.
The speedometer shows 15 km/h
